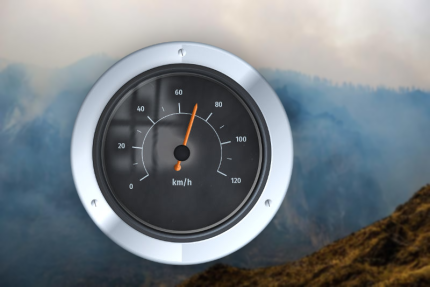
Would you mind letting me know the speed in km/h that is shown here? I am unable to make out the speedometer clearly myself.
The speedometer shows 70 km/h
